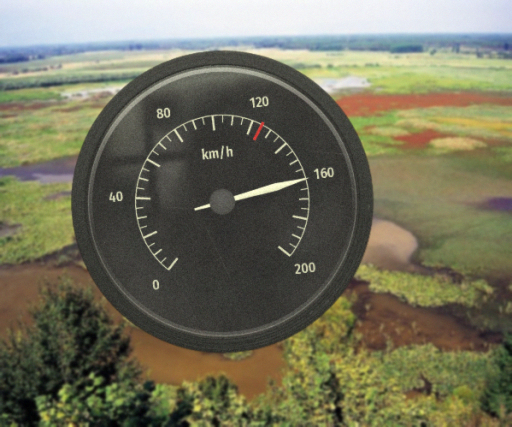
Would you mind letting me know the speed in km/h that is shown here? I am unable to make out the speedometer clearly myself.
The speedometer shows 160 km/h
